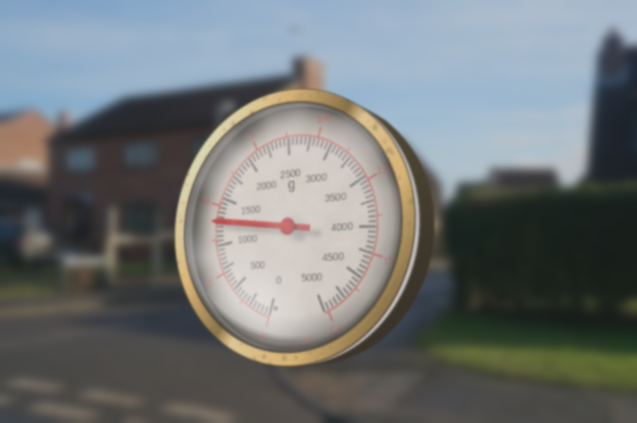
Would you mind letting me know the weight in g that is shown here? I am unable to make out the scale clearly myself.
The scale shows 1250 g
